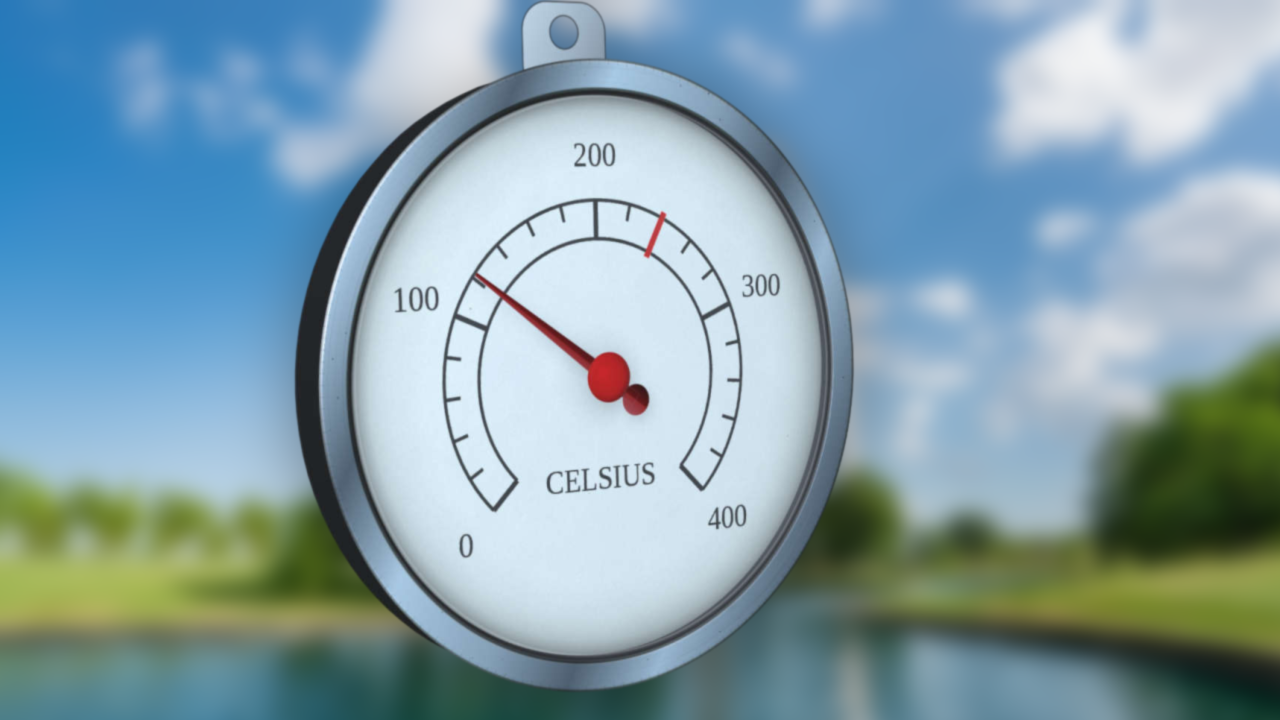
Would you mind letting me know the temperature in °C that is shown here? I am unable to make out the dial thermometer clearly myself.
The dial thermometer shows 120 °C
